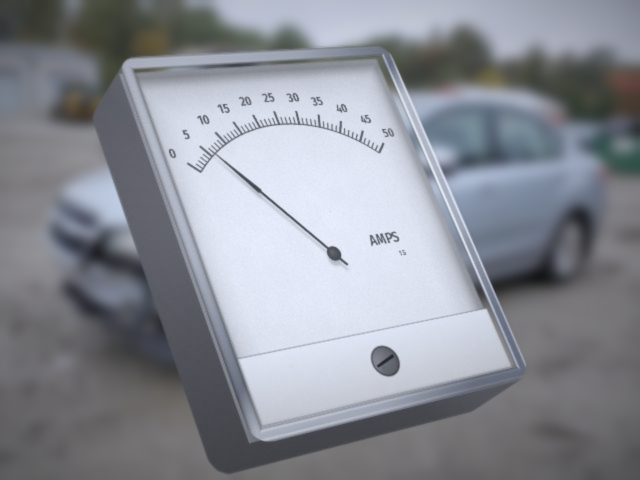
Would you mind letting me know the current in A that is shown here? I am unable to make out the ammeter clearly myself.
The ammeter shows 5 A
